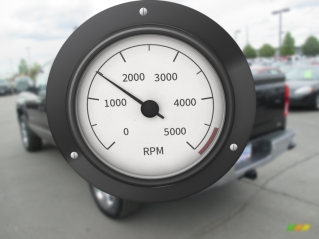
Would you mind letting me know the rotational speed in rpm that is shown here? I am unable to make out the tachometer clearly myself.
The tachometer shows 1500 rpm
